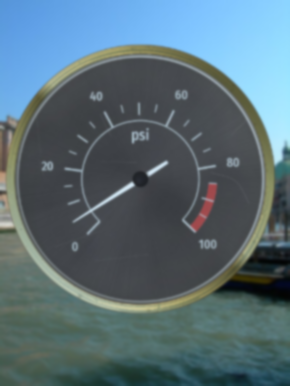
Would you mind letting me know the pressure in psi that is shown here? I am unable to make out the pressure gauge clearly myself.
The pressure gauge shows 5 psi
